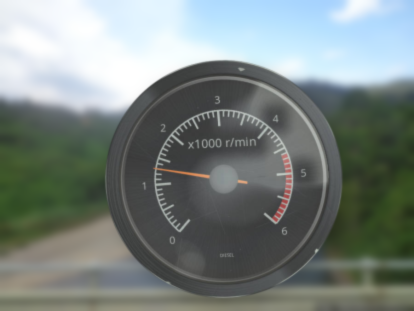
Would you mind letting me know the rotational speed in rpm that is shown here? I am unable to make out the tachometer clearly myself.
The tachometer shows 1300 rpm
